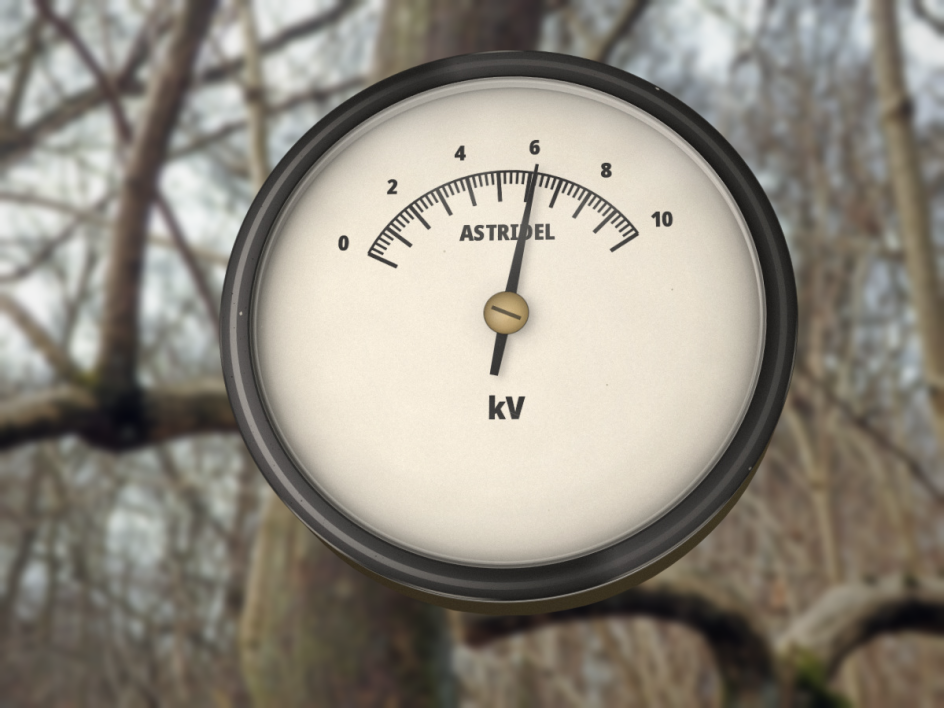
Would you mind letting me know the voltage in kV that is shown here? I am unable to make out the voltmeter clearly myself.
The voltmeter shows 6.2 kV
